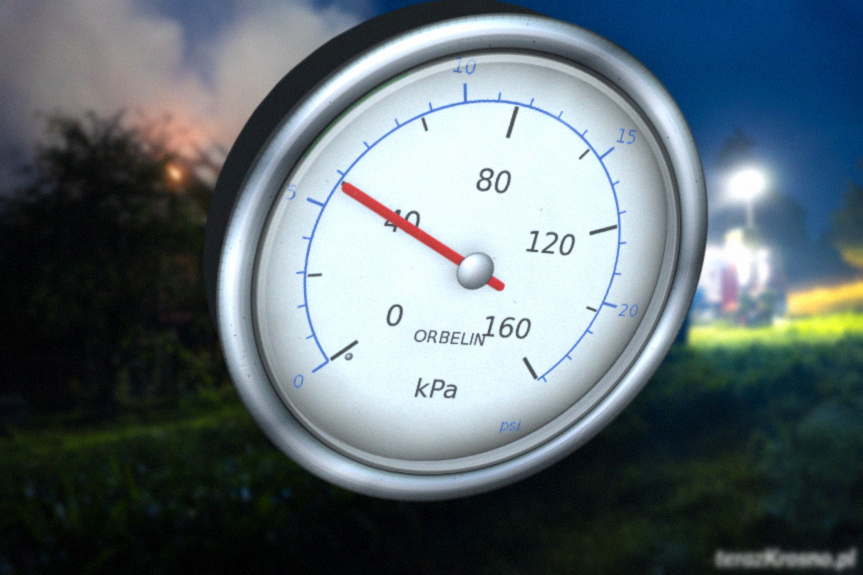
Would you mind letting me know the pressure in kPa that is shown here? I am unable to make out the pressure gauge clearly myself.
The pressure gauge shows 40 kPa
